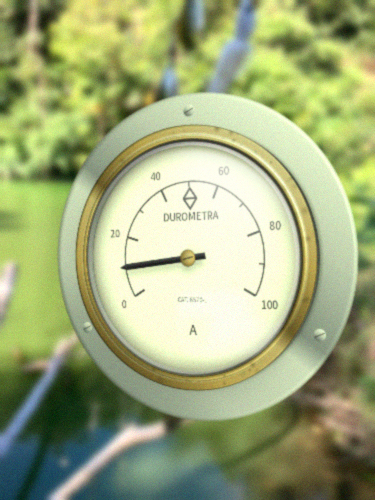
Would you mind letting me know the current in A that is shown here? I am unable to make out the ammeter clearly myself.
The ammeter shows 10 A
